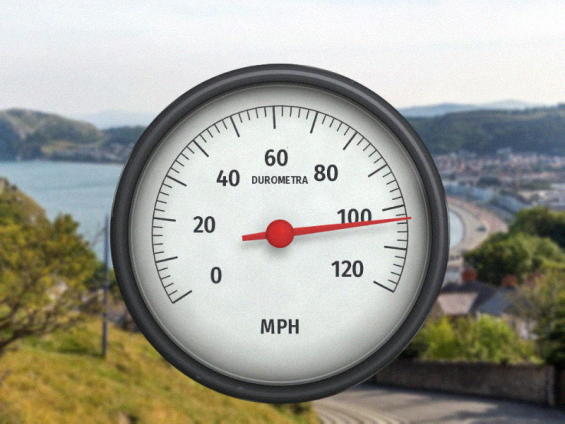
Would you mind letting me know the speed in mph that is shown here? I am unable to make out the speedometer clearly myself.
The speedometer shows 103 mph
